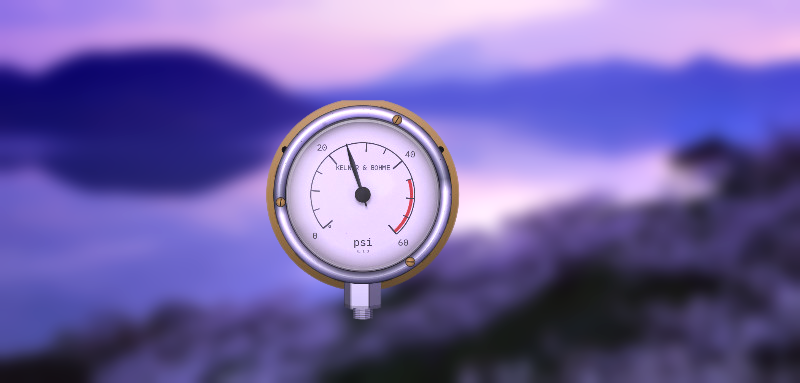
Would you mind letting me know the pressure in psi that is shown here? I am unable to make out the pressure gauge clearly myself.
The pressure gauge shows 25 psi
